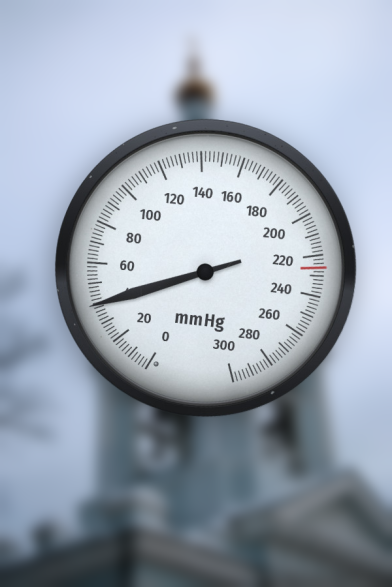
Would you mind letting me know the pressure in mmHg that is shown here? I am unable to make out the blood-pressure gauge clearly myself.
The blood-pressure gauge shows 40 mmHg
